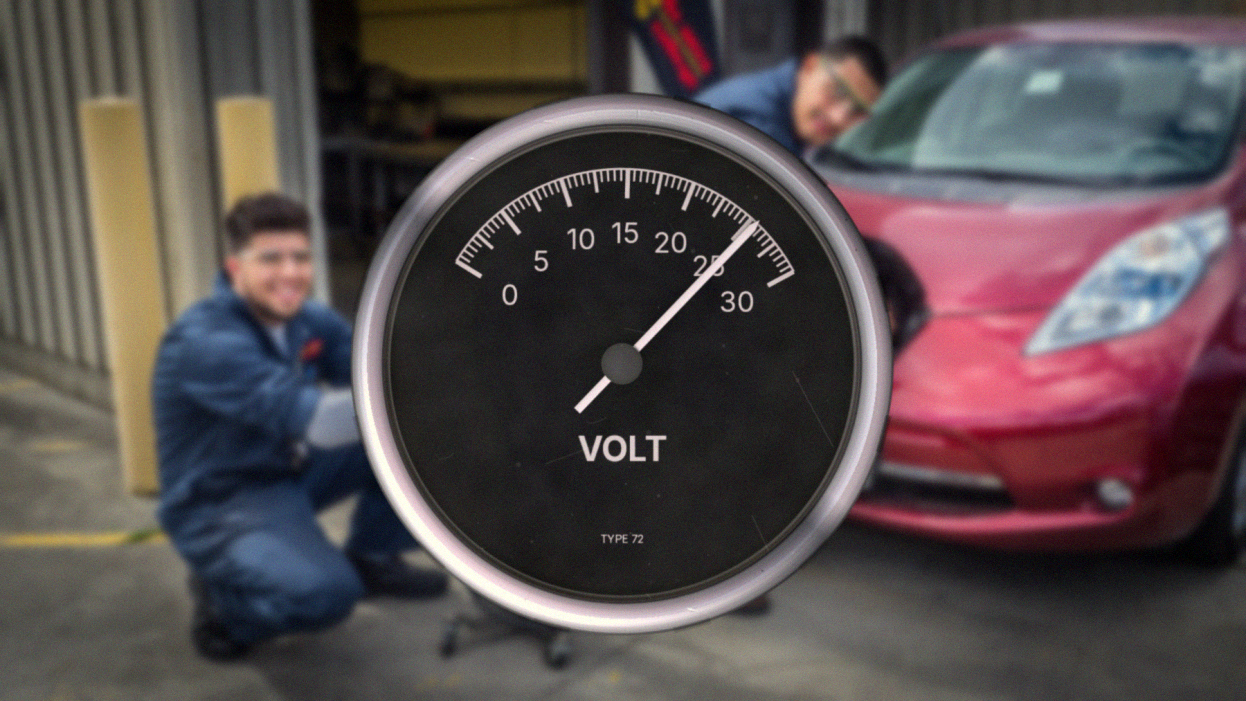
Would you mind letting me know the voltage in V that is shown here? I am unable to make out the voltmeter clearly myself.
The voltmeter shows 25.5 V
